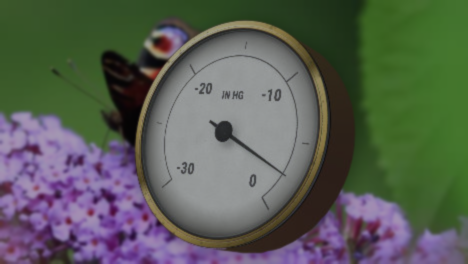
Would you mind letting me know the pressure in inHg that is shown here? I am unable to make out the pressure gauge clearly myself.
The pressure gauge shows -2.5 inHg
